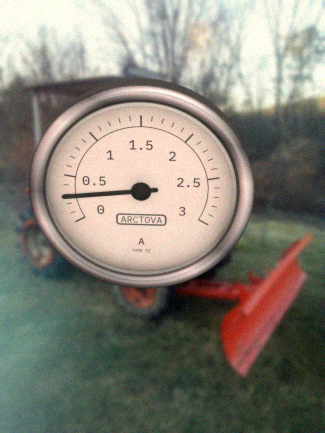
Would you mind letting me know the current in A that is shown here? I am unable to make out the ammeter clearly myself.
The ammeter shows 0.3 A
